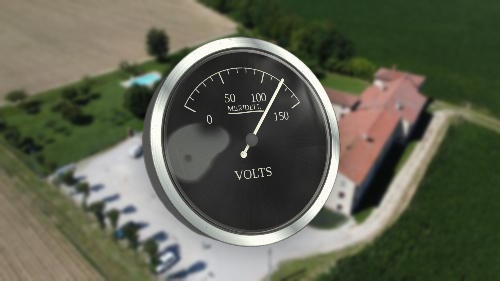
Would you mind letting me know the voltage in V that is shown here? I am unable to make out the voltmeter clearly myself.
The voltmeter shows 120 V
